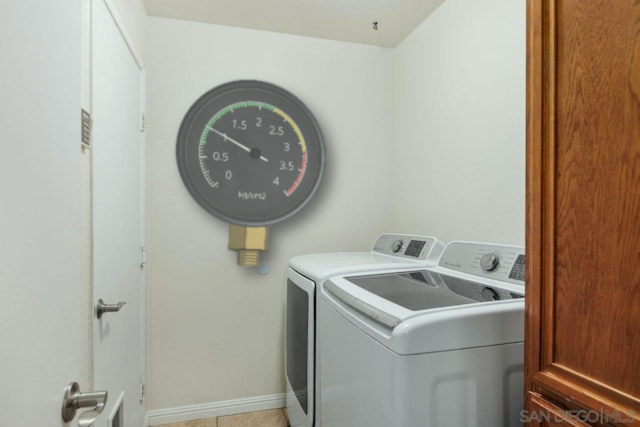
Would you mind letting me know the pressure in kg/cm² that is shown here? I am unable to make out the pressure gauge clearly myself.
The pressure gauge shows 1 kg/cm²
